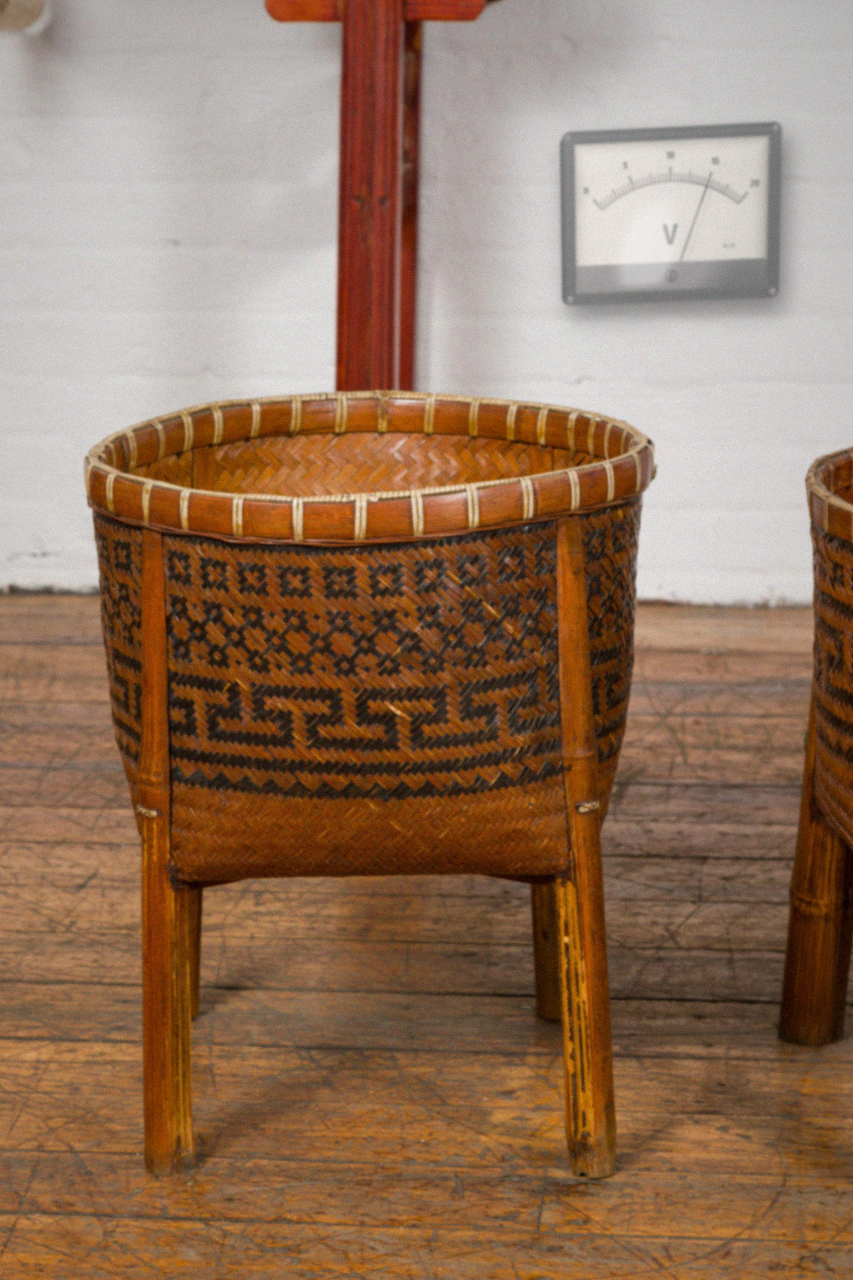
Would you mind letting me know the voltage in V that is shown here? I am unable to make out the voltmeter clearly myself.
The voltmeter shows 15 V
